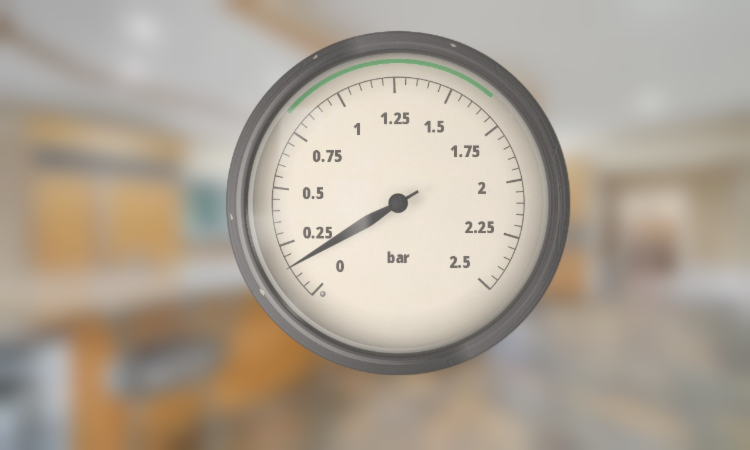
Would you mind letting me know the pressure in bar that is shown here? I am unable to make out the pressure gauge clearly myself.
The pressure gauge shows 0.15 bar
